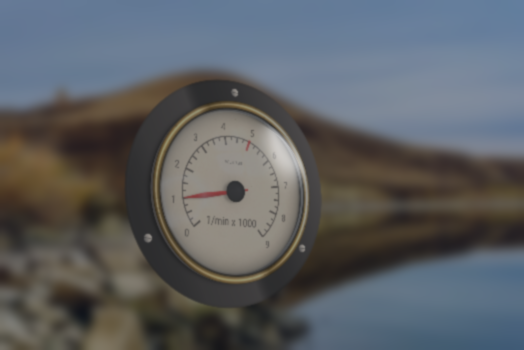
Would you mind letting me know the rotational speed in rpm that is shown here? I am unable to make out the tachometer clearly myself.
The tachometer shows 1000 rpm
